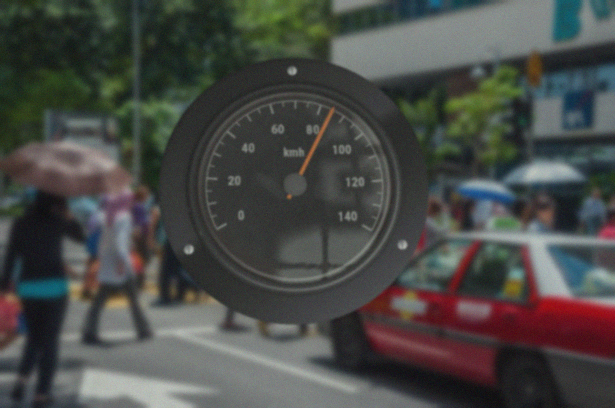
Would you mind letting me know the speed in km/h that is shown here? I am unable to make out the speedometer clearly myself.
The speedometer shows 85 km/h
